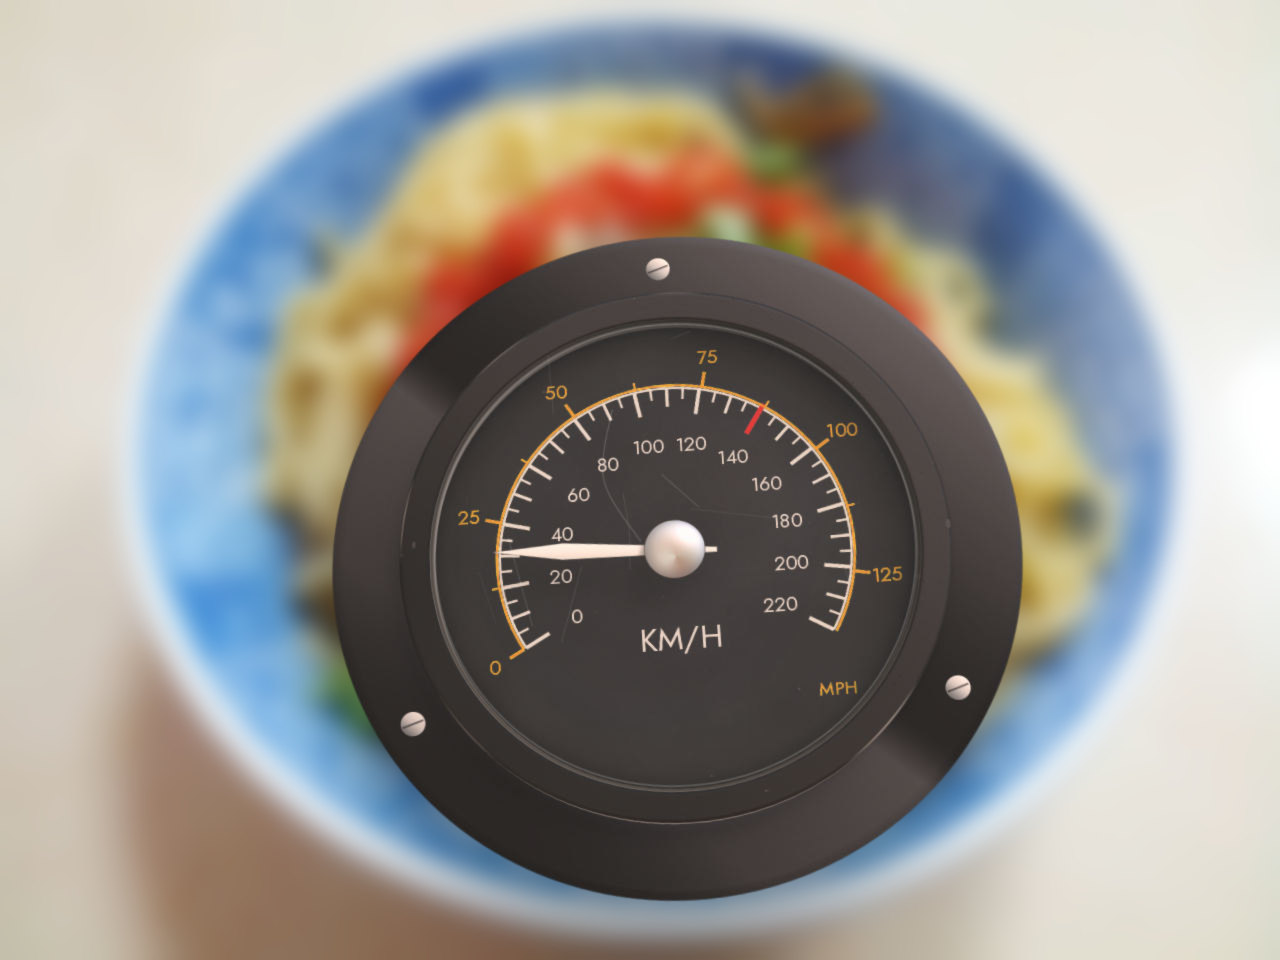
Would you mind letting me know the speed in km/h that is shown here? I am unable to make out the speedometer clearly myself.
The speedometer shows 30 km/h
